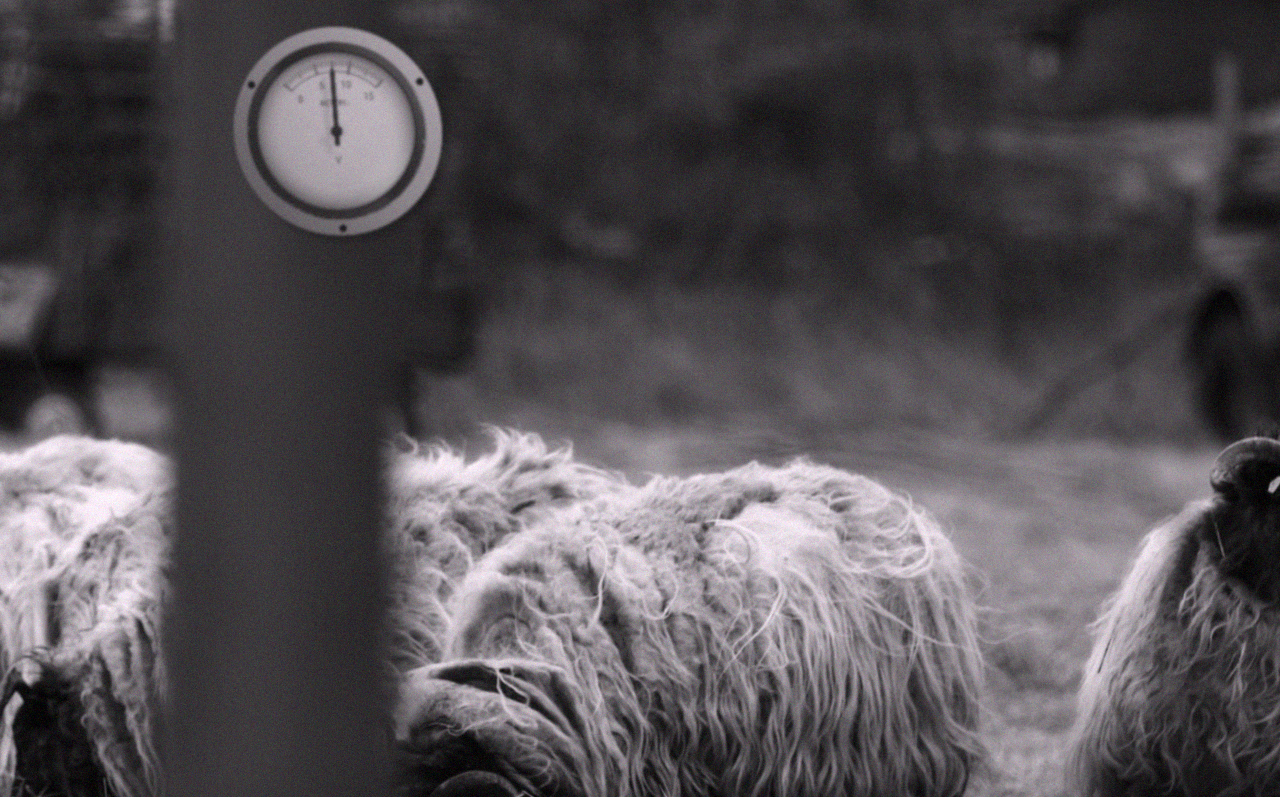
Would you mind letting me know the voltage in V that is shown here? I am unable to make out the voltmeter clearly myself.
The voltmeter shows 7.5 V
